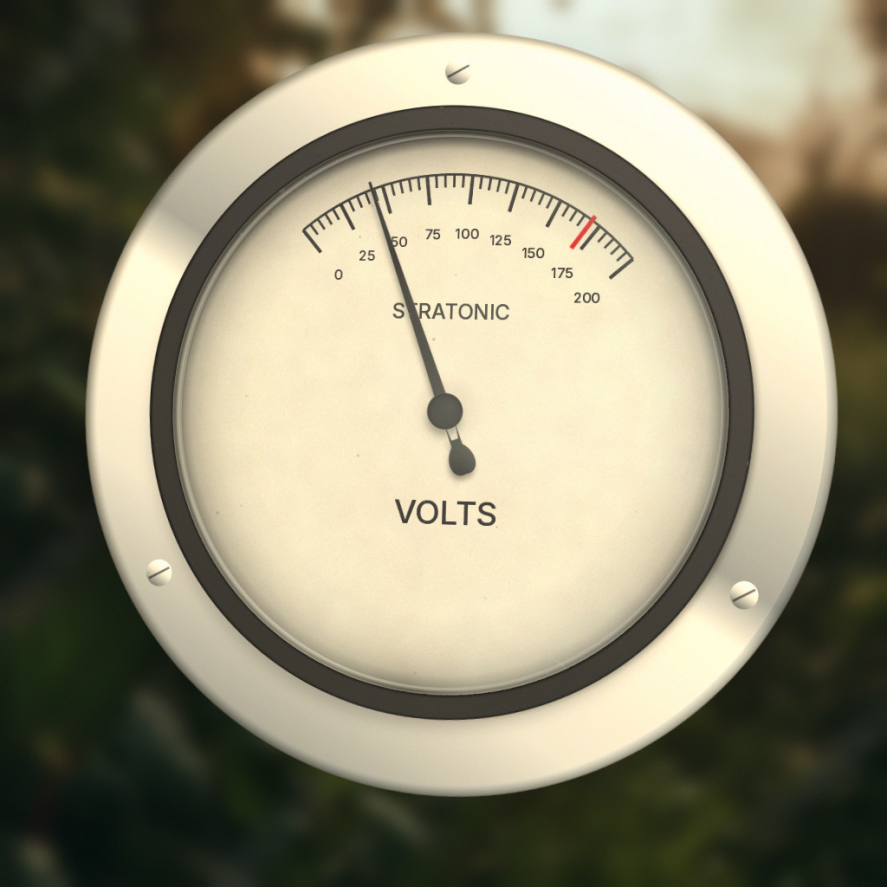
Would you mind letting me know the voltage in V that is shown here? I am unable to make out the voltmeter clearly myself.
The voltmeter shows 45 V
